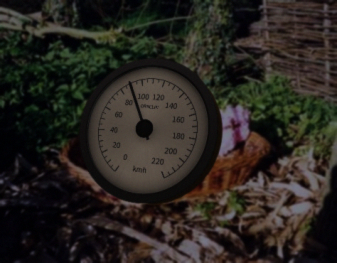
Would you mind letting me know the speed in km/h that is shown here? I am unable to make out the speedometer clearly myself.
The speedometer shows 90 km/h
